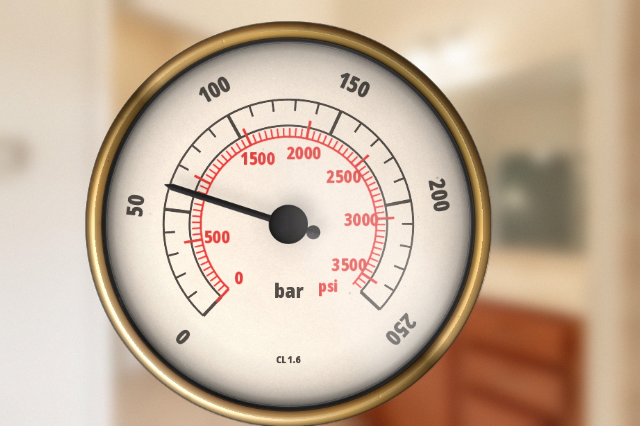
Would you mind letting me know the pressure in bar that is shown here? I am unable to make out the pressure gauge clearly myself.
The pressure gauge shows 60 bar
